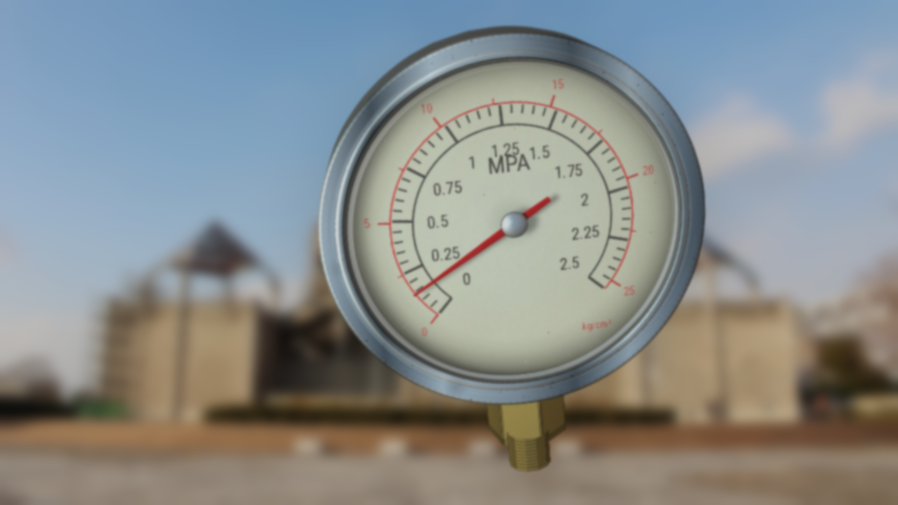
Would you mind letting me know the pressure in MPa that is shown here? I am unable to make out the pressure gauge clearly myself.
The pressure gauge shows 0.15 MPa
